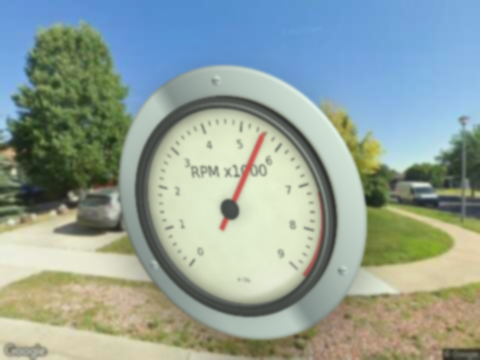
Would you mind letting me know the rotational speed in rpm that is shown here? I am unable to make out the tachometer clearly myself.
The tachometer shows 5600 rpm
